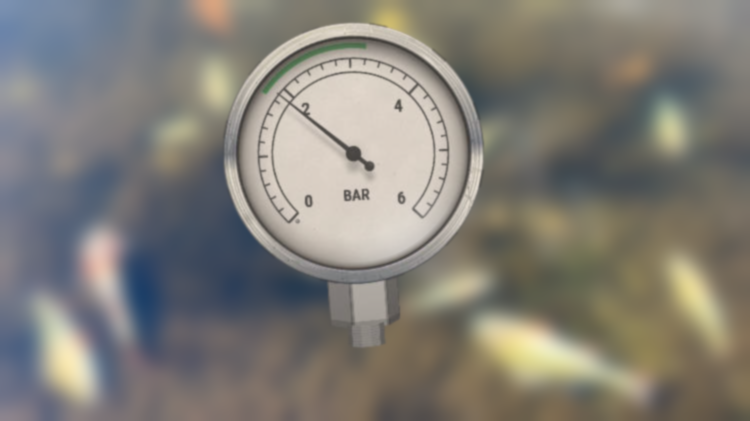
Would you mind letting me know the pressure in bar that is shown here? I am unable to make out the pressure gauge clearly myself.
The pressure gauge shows 1.9 bar
